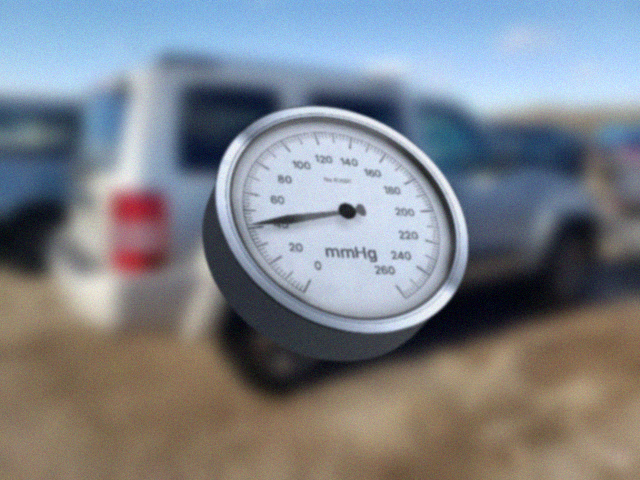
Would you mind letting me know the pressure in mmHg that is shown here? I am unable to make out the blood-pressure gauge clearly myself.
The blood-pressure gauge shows 40 mmHg
